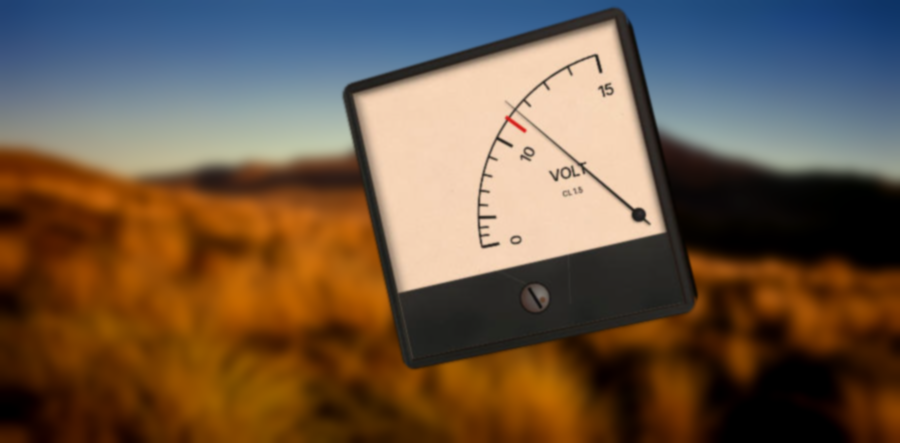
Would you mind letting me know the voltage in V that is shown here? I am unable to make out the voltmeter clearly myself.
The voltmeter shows 11.5 V
